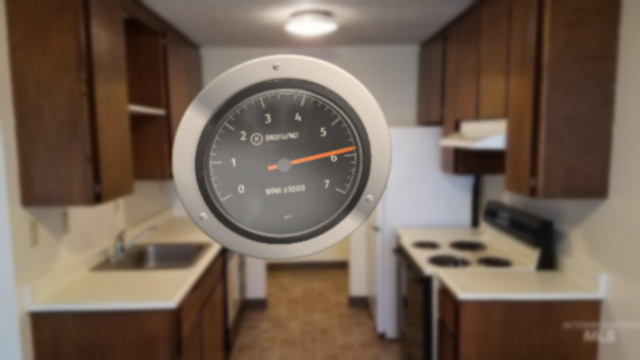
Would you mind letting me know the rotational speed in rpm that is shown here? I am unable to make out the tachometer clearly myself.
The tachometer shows 5800 rpm
